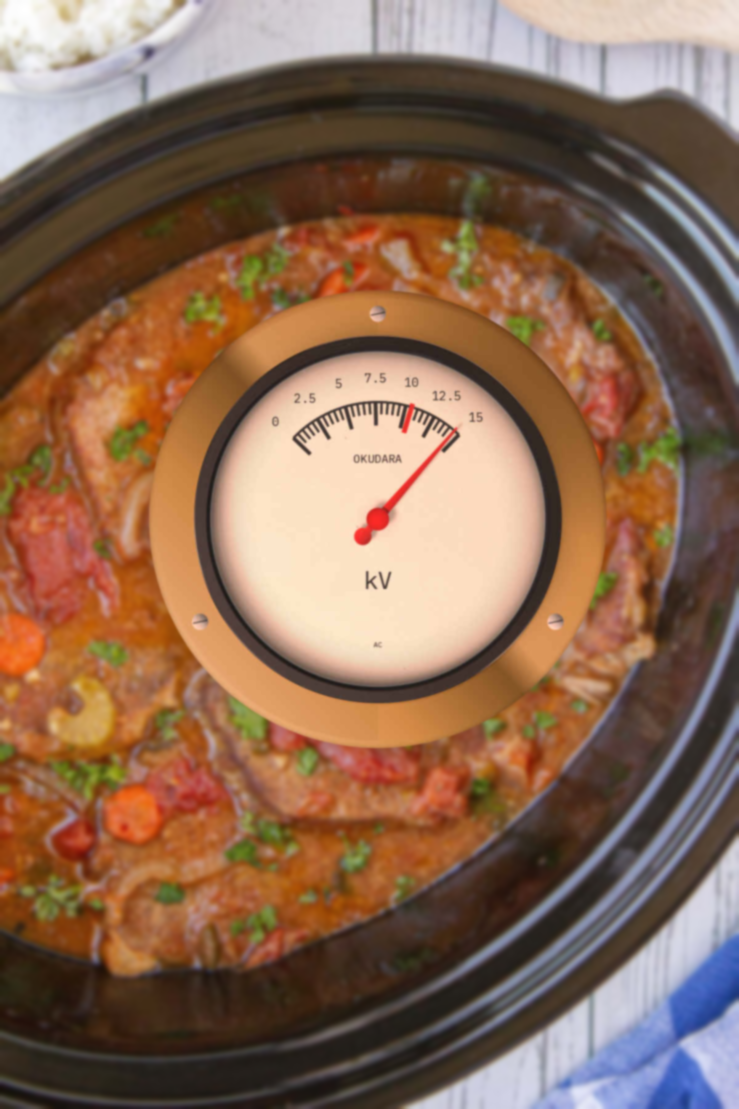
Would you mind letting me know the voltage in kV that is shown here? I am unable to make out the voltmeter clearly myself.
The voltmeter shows 14.5 kV
